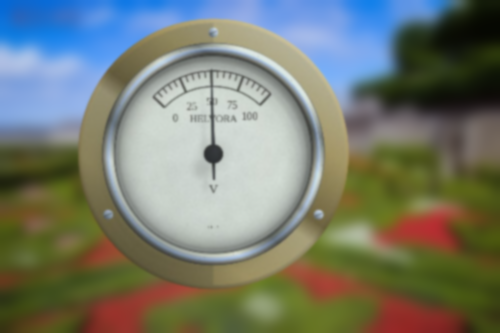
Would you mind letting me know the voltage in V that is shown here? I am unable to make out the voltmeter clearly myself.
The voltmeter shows 50 V
